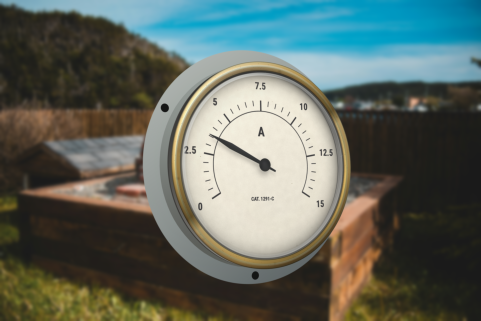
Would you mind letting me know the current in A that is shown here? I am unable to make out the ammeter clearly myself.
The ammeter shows 3.5 A
